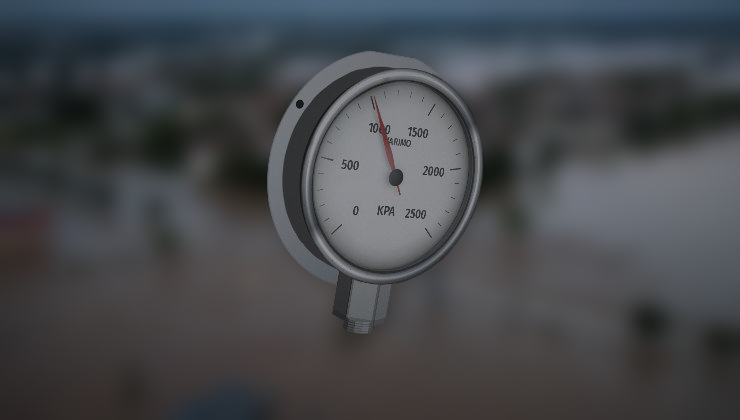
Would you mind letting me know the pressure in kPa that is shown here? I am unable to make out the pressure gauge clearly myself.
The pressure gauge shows 1000 kPa
